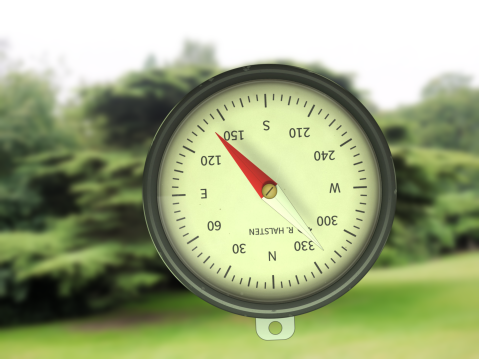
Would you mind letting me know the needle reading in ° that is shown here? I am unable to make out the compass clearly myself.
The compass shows 140 °
